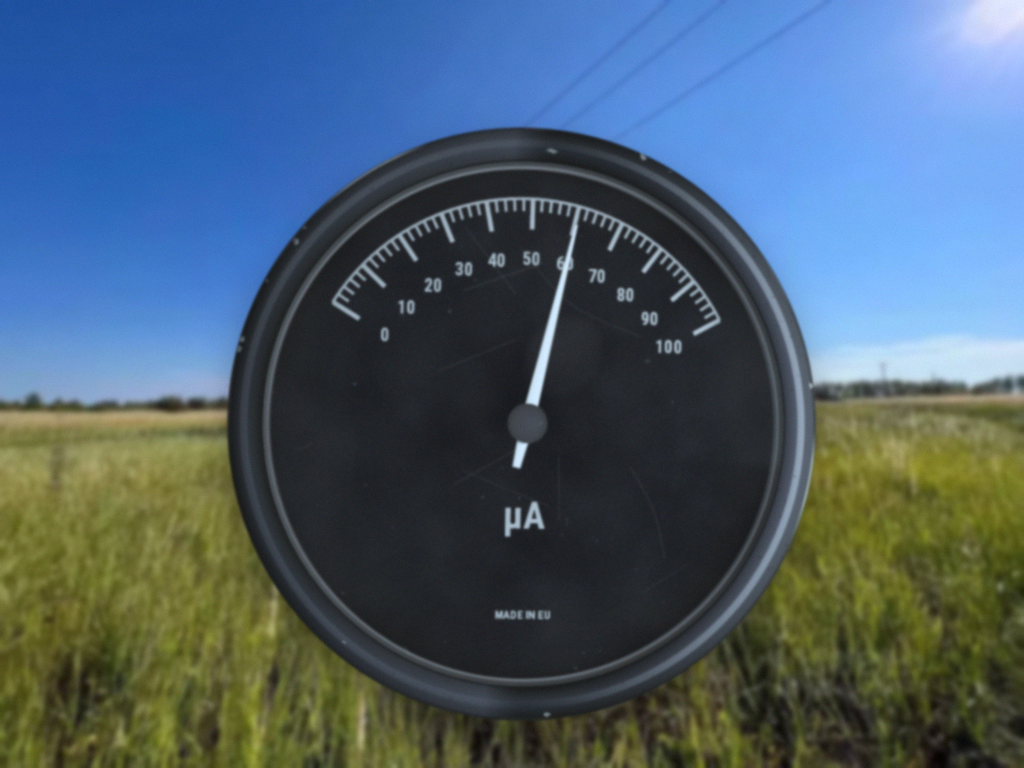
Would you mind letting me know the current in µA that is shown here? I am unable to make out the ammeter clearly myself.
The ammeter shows 60 µA
